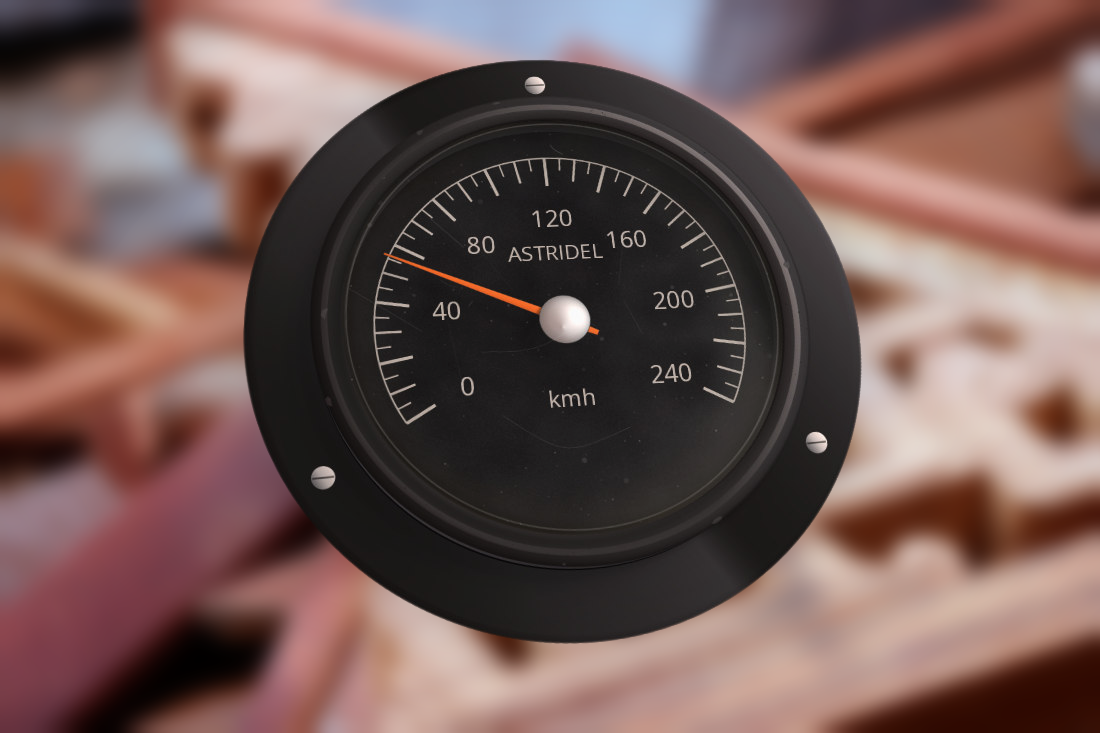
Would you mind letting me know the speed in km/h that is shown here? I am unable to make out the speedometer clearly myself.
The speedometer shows 55 km/h
